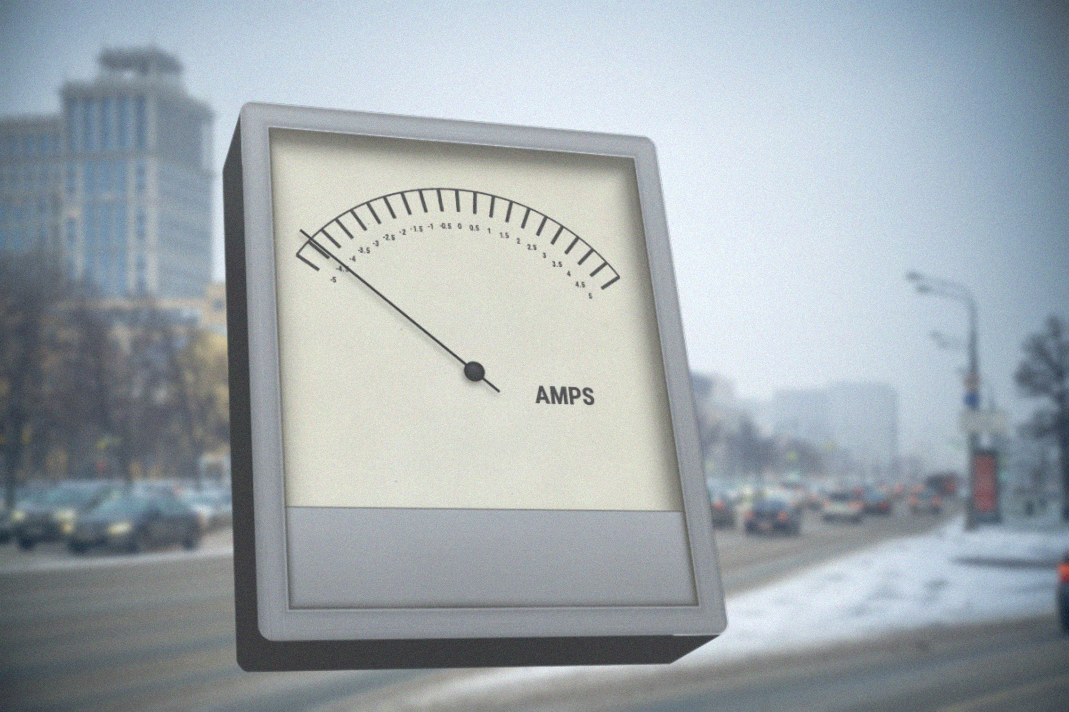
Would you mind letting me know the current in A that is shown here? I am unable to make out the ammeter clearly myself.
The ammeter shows -4.5 A
